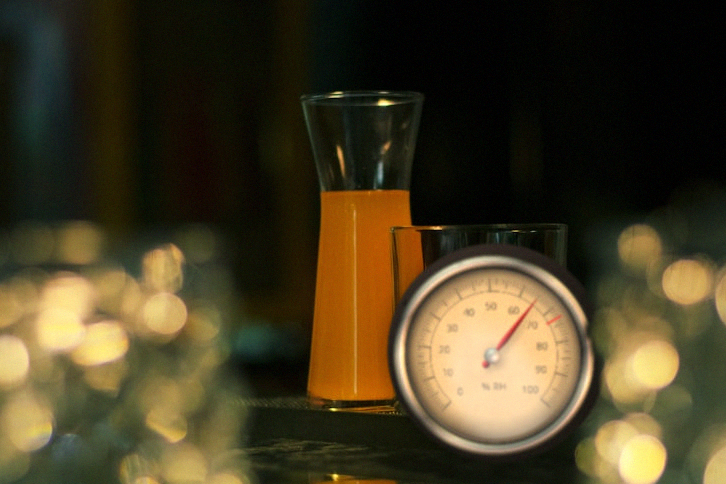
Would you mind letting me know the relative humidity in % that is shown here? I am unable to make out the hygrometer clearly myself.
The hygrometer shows 65 %
